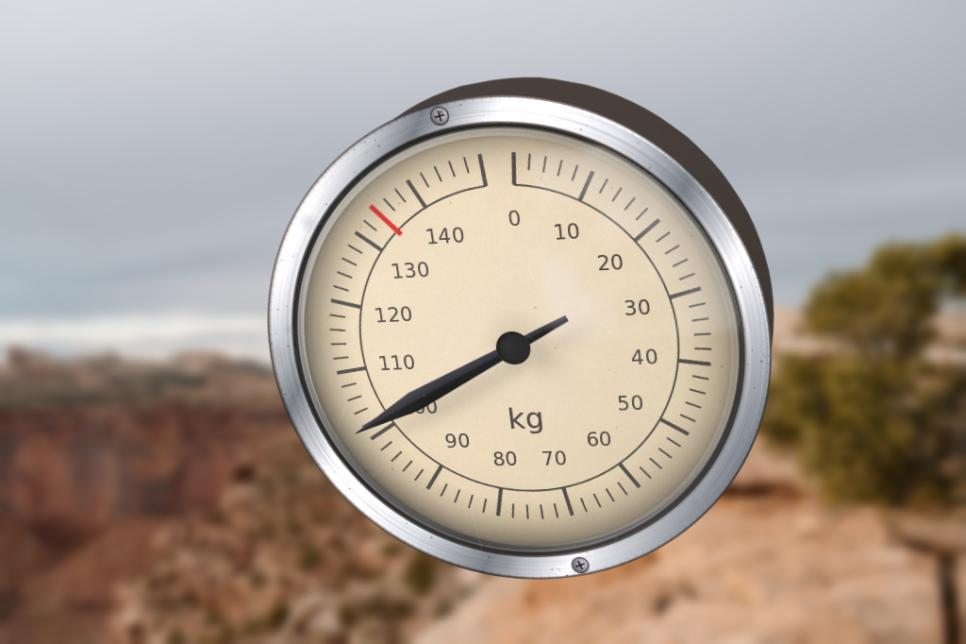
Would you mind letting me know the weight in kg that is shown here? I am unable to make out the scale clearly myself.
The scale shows 102 kg
